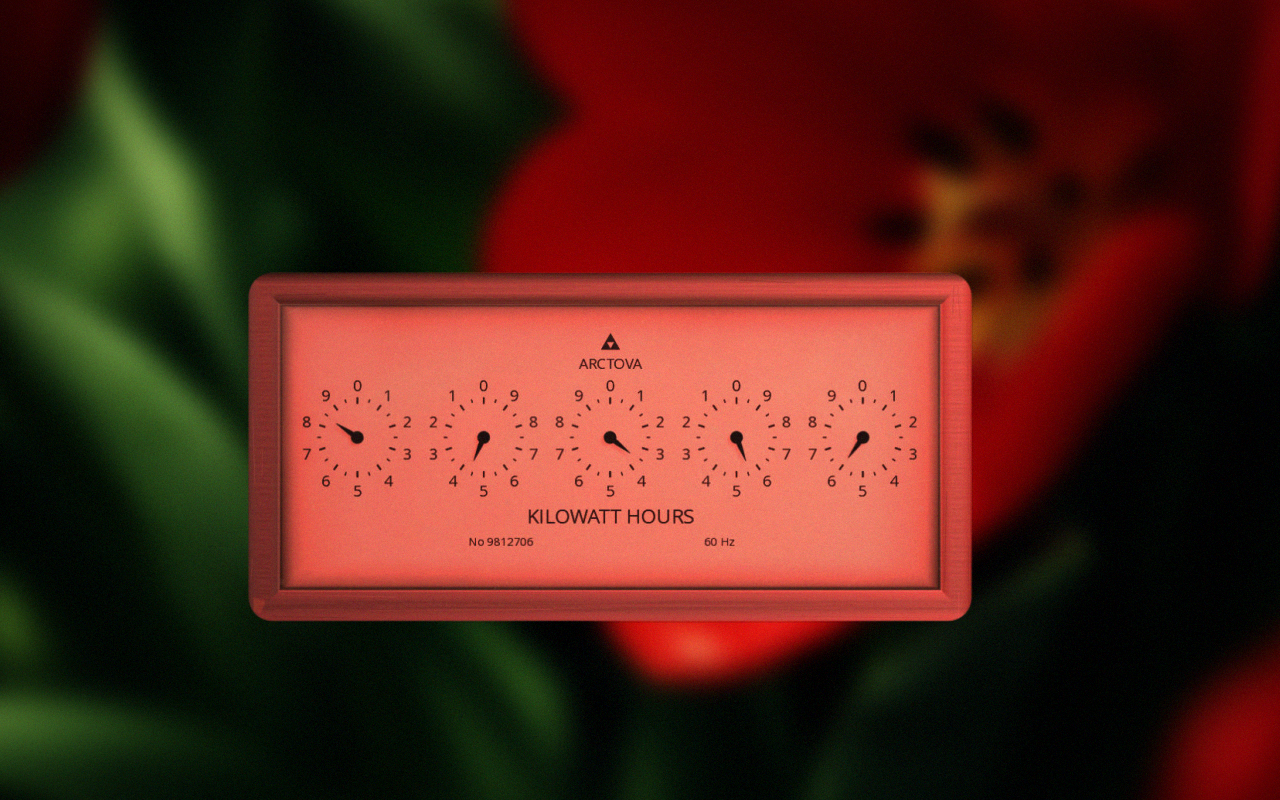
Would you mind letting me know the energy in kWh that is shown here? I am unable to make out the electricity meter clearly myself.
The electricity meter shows 84356 kWh
